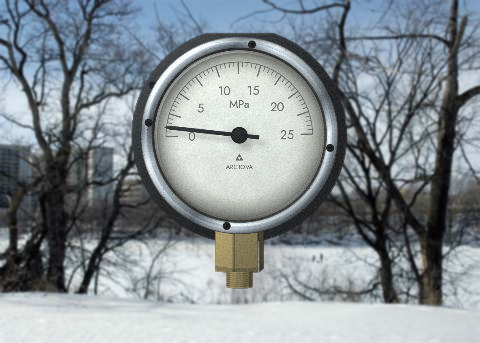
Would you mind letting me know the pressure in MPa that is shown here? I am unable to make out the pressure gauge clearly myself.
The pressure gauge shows 1 MPa
